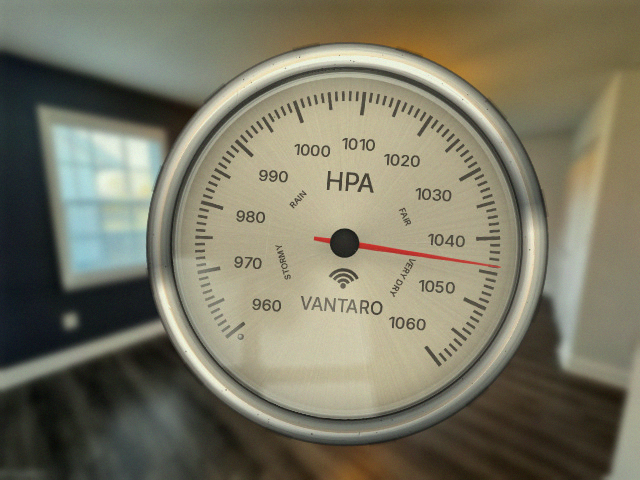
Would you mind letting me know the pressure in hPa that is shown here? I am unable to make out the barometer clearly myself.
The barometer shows 1044 hPa
